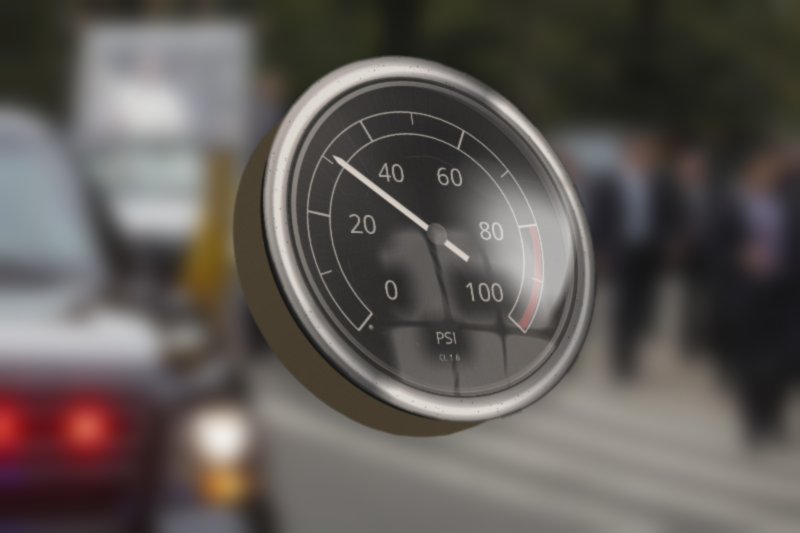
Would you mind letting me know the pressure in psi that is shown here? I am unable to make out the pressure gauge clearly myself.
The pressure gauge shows 30 psi
